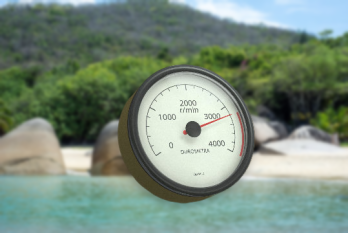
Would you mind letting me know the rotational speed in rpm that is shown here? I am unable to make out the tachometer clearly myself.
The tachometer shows 3200 rpm
